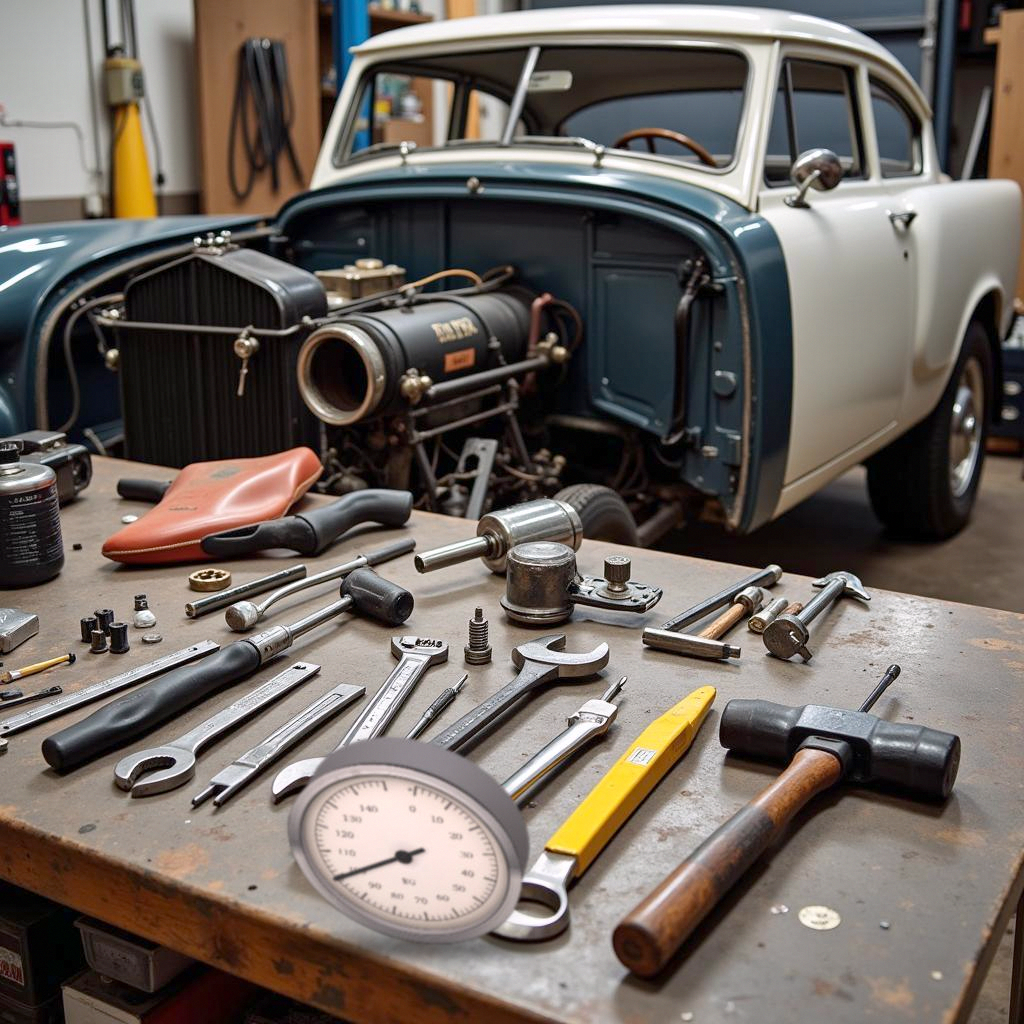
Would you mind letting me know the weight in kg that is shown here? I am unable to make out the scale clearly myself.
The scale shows 100 kg
